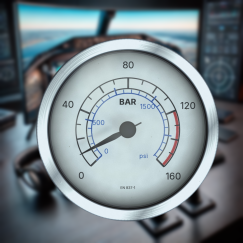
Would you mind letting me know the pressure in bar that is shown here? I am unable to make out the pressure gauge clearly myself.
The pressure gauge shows 10 bar
